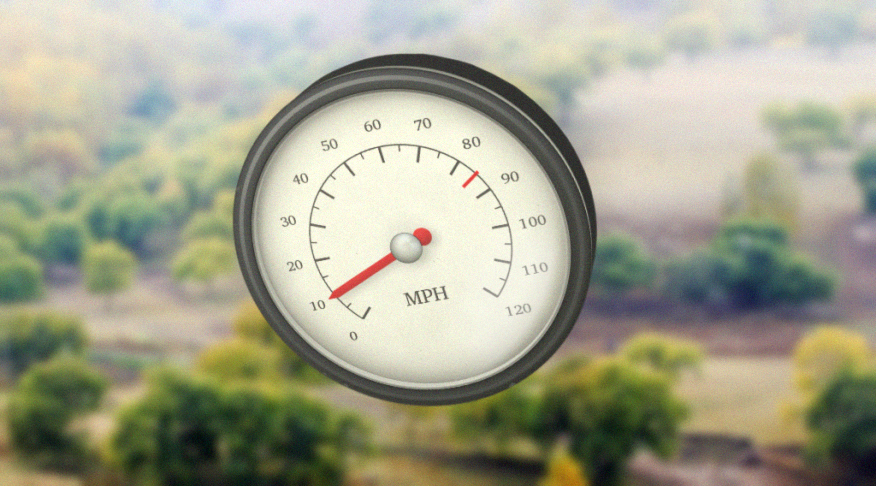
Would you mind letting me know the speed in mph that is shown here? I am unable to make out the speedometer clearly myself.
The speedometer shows 10 mph
